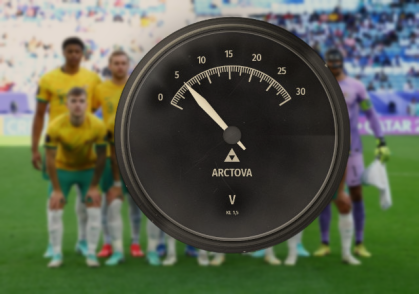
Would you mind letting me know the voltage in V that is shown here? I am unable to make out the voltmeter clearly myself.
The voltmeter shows 5 V
